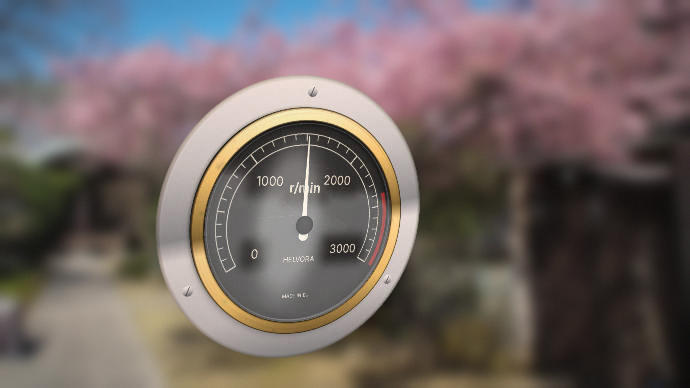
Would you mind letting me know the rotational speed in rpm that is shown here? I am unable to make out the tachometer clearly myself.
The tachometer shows 1500 rpm
